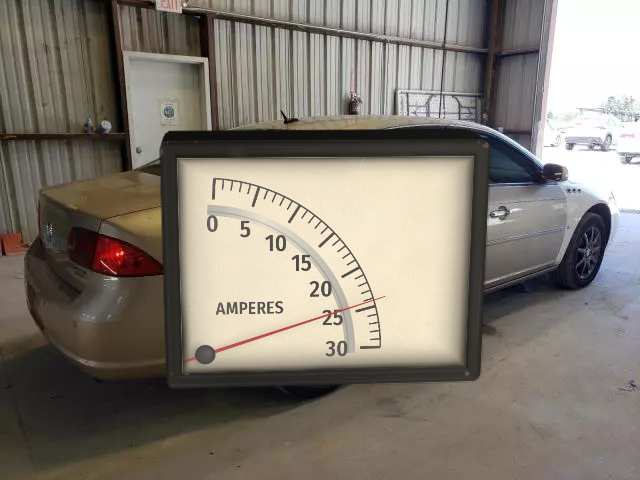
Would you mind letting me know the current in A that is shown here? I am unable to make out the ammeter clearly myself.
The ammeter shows 24 A
